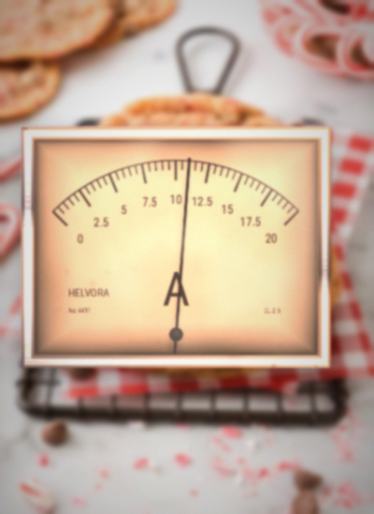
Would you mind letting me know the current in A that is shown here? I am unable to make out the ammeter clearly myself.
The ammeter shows 11 A
